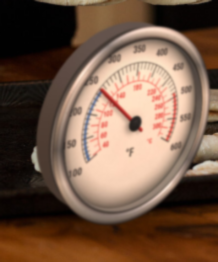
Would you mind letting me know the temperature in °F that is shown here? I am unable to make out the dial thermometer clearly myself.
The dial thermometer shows 250 °F
